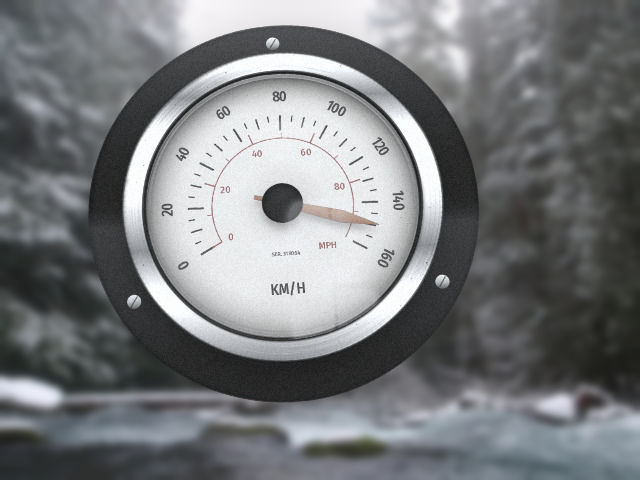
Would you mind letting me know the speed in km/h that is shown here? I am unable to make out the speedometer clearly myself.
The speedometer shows 150 km/h
